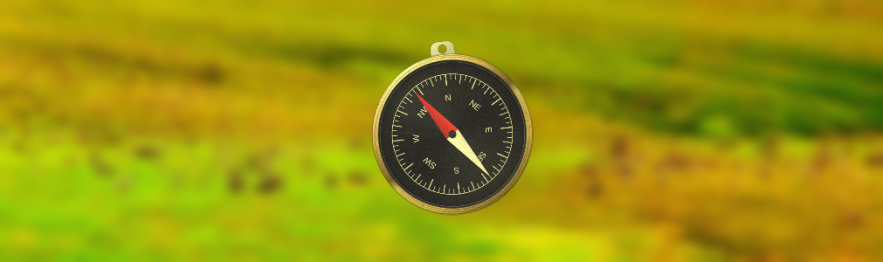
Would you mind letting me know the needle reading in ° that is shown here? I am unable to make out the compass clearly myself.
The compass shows 325 °
